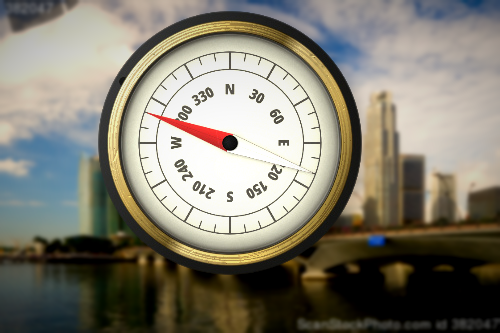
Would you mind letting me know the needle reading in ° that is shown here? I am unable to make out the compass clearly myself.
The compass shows 290 °
